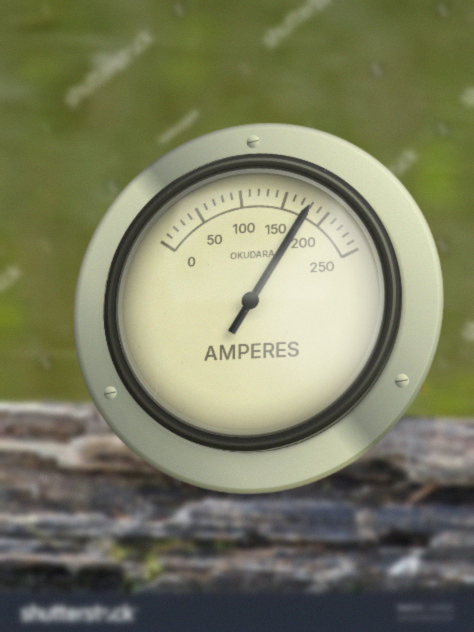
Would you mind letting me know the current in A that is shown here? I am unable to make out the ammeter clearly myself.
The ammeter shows 180 A
